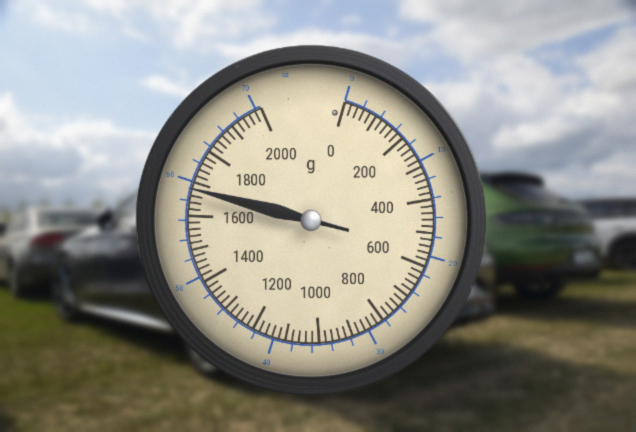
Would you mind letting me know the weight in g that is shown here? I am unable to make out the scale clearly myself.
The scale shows 1680 g
